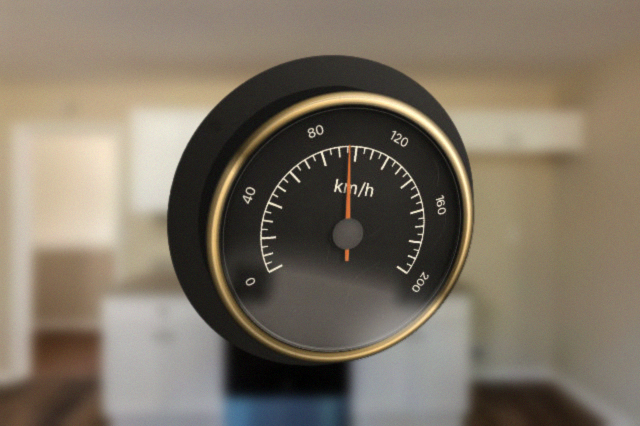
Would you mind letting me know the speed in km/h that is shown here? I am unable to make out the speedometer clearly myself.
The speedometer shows 95 km/h
